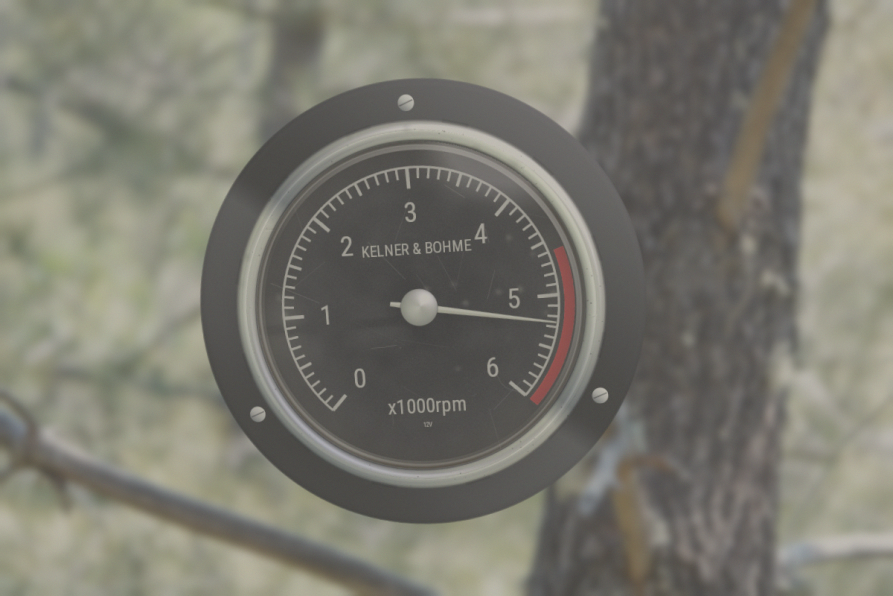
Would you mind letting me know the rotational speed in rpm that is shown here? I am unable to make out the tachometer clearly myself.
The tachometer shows 5250 rpm
